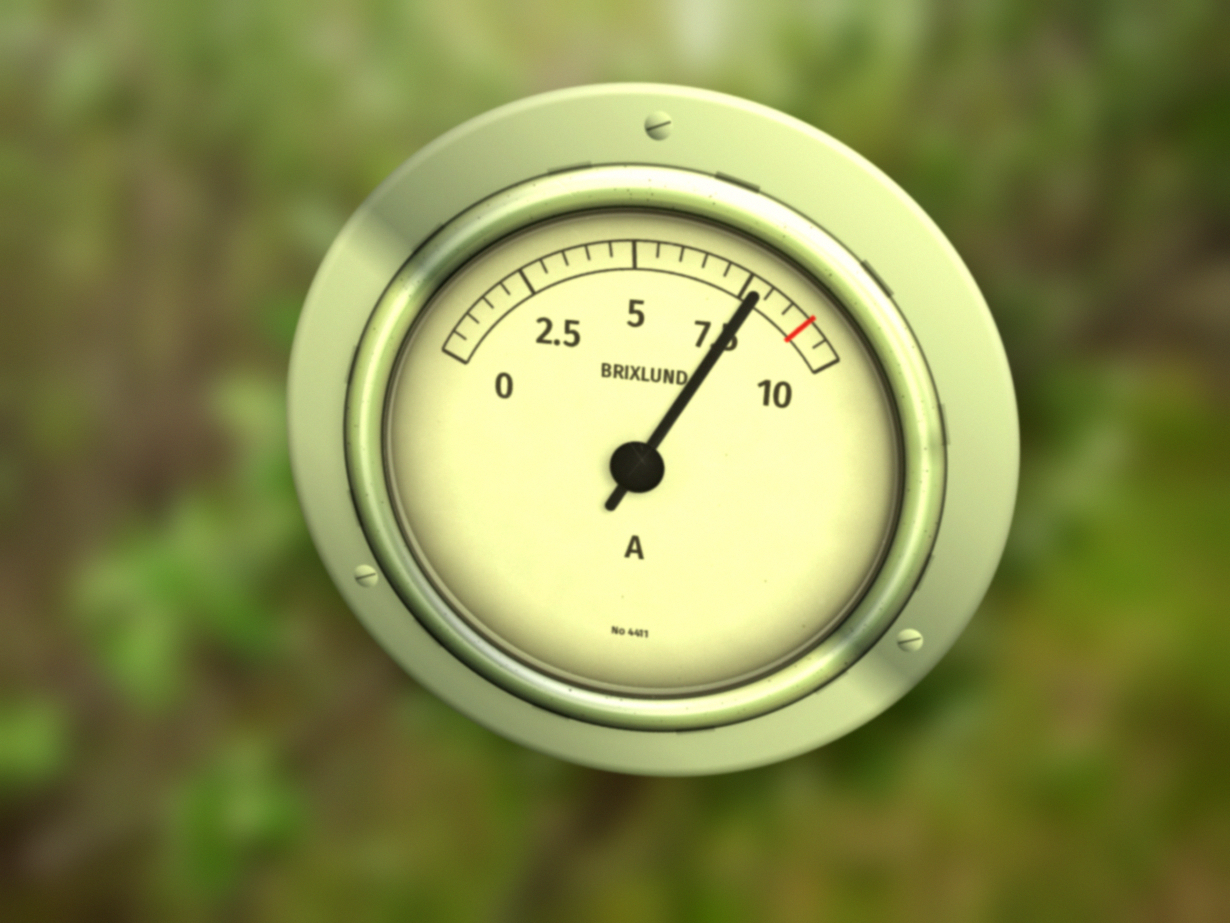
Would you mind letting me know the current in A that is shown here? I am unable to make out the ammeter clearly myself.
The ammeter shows 7.75 A
